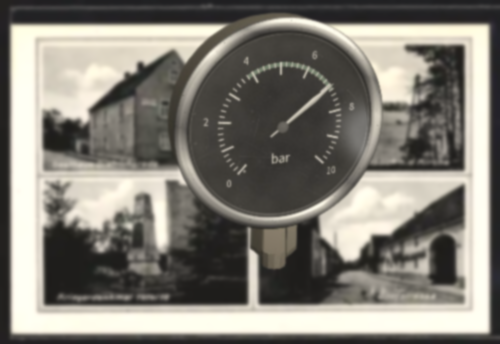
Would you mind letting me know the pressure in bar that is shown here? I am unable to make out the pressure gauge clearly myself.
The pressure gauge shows 7 bar
